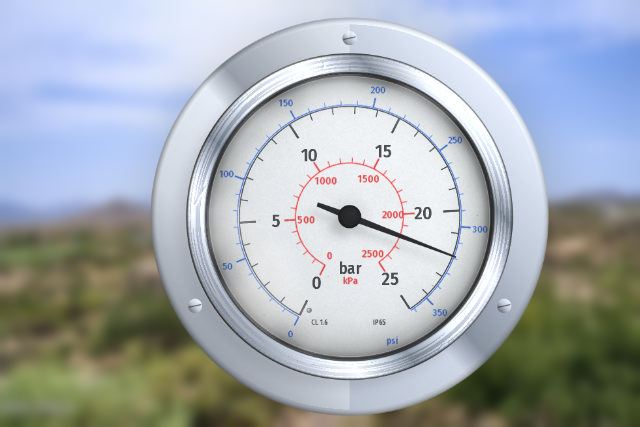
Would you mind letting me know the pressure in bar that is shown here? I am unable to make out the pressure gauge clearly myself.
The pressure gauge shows 22 bar
